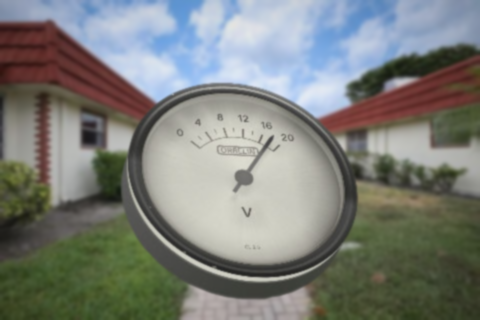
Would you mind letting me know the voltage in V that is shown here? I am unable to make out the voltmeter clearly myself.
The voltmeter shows 18 V
